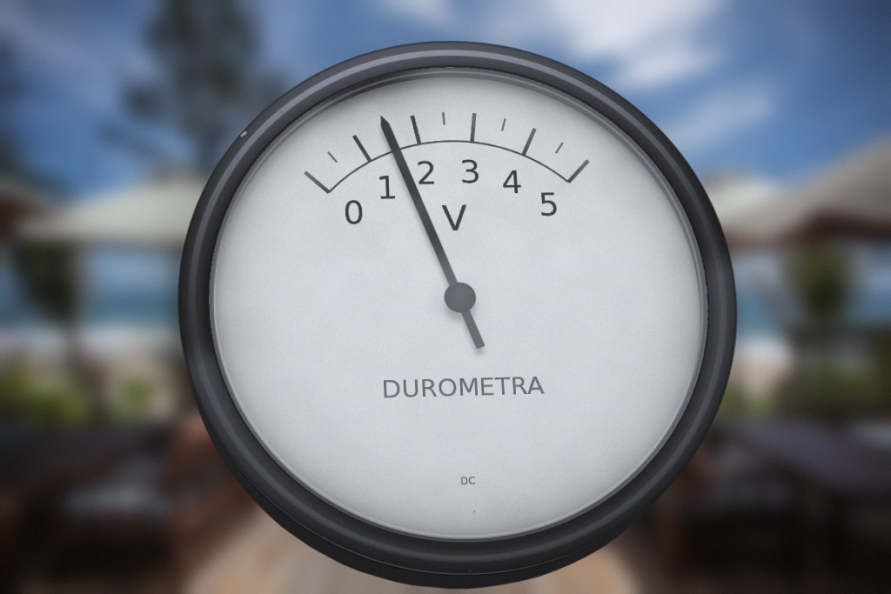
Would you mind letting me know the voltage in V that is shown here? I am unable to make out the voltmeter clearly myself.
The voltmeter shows 1.5 V
